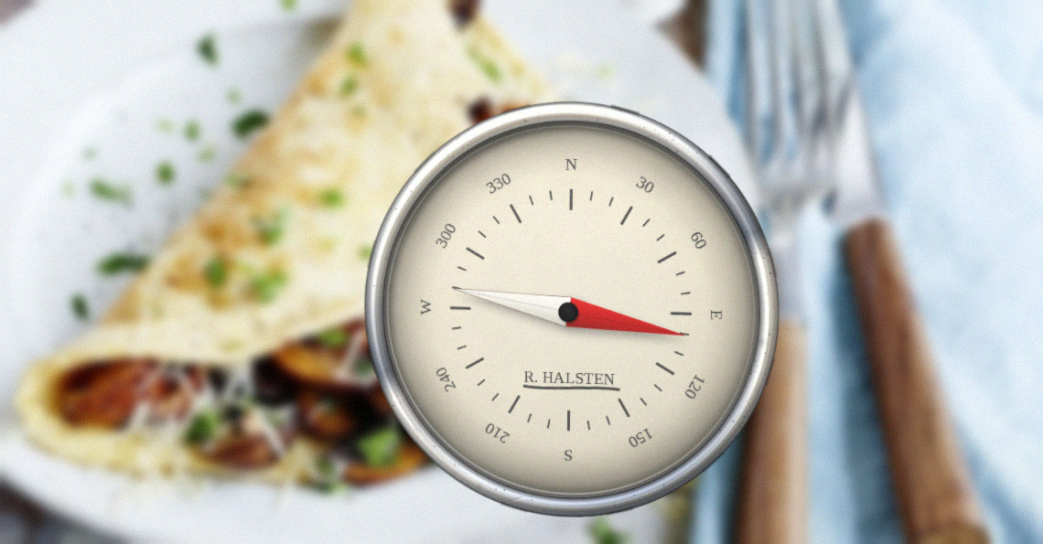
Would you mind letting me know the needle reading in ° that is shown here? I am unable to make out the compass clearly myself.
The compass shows 100 °
